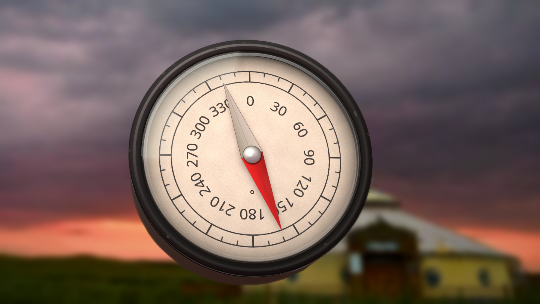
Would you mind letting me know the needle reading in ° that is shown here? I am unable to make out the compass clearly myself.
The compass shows 160 °
